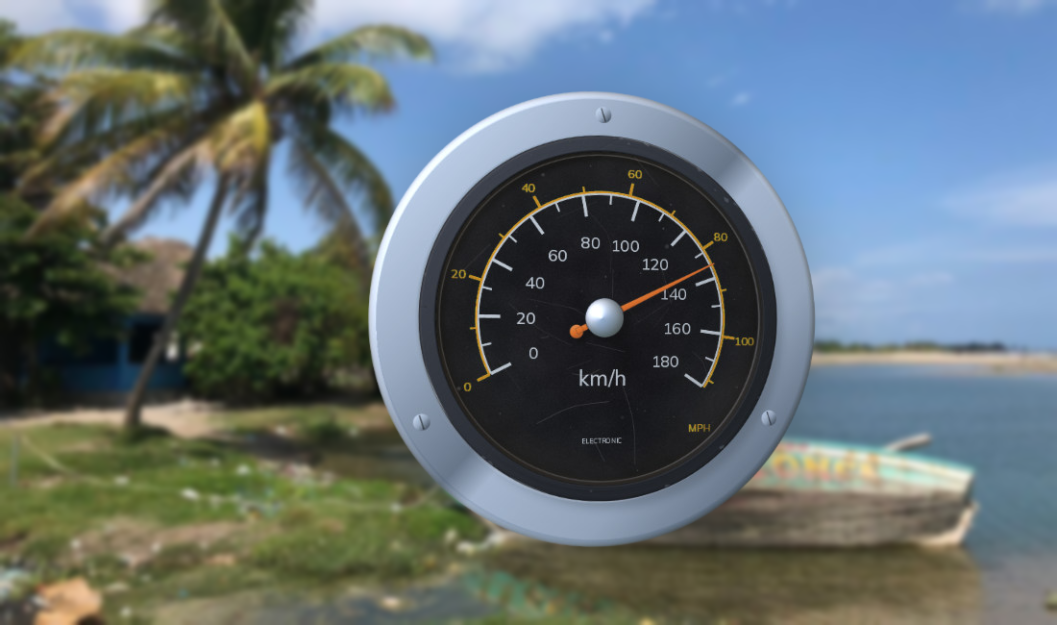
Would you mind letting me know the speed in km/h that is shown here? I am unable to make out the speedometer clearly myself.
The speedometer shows 135 km/h
